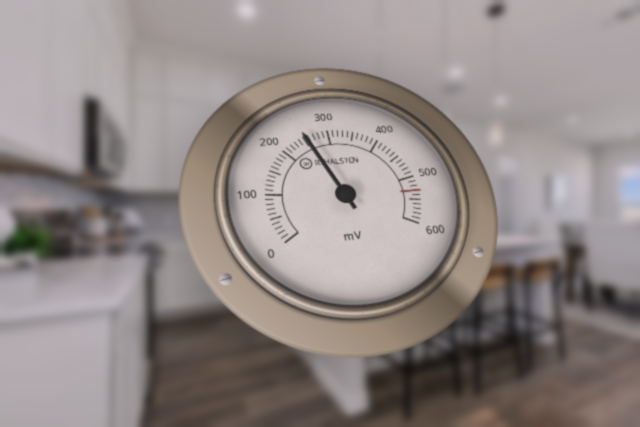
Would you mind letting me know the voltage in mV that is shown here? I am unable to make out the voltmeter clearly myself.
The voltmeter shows 250 mV
